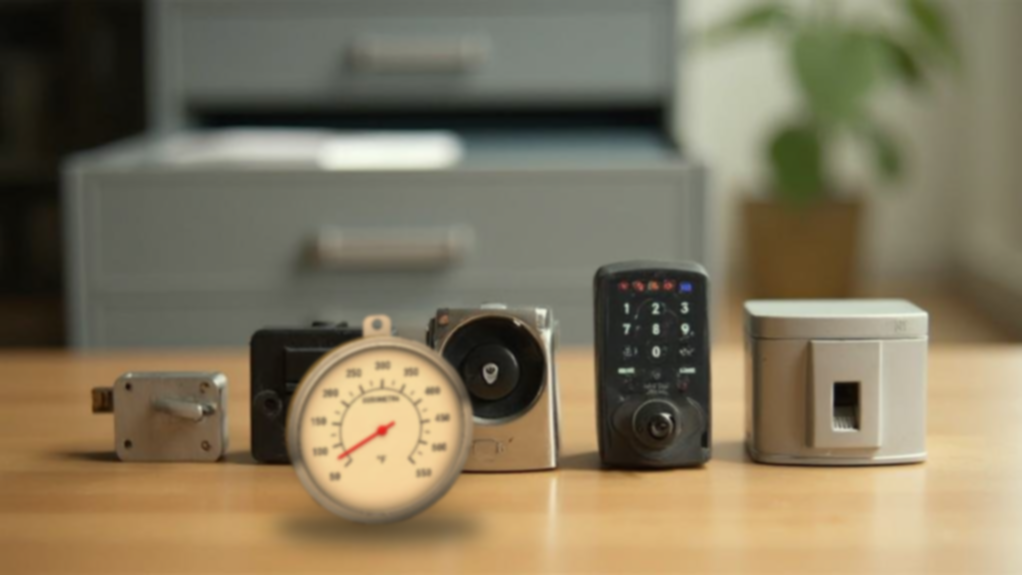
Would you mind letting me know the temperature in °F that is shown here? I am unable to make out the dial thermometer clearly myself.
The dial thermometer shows 75 °F
